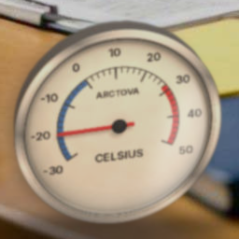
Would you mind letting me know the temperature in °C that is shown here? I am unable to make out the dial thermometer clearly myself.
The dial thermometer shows -20 °C
